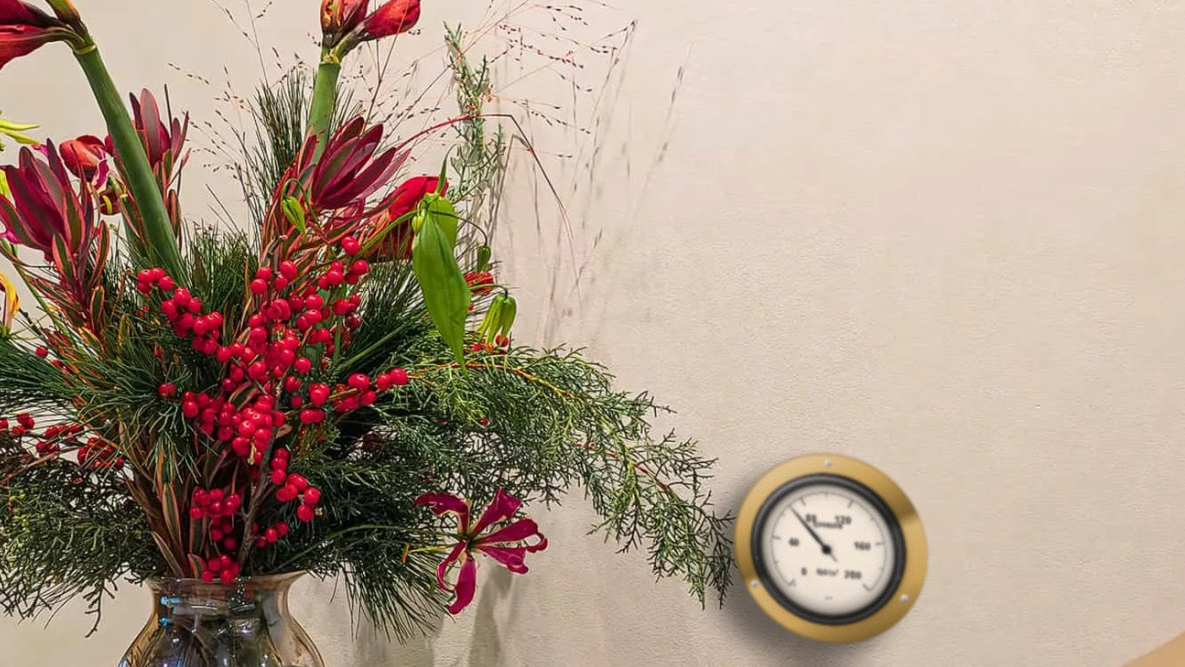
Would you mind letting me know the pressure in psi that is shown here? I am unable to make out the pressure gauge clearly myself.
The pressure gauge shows 70 psi
